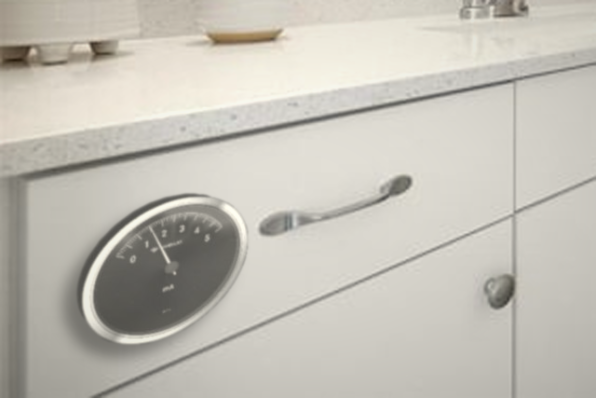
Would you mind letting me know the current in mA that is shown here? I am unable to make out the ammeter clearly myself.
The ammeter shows 1.5 mA
